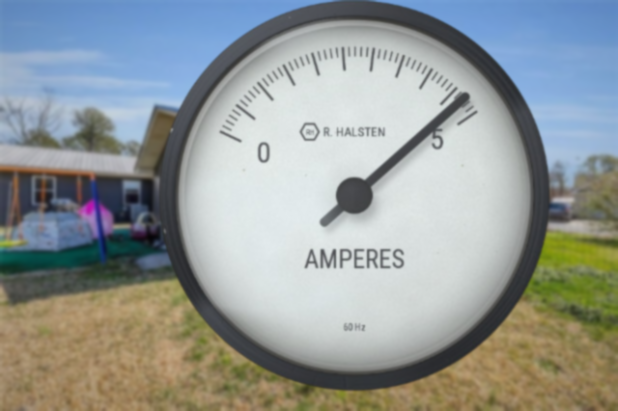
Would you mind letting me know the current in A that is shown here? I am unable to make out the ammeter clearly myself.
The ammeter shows 4.7 A
